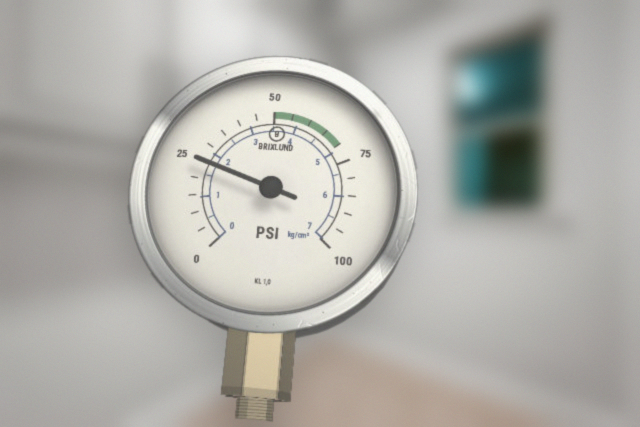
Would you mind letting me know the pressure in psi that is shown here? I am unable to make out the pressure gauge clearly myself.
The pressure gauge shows 25 psi
